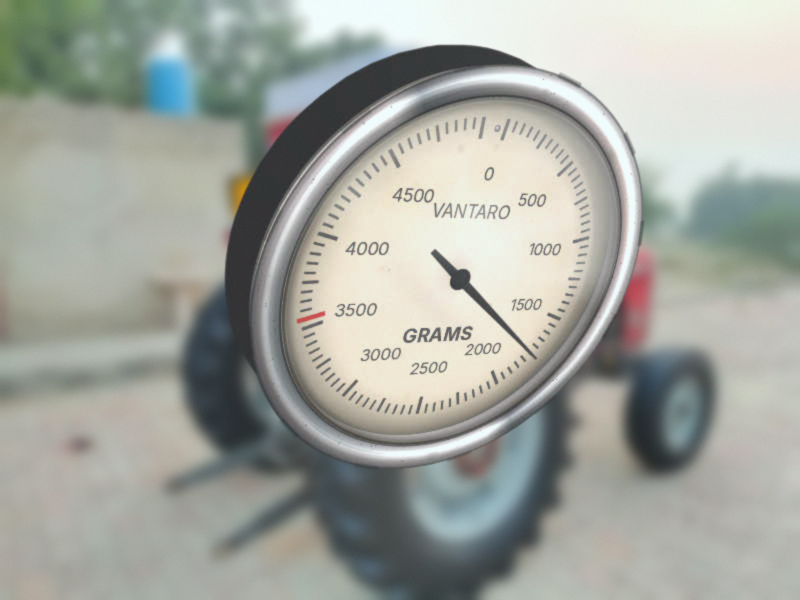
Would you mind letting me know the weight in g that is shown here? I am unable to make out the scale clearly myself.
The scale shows 1750 g
